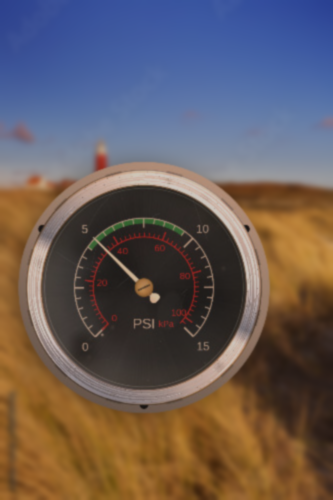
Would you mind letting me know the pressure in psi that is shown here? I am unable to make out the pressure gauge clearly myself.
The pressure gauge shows 5 psi
